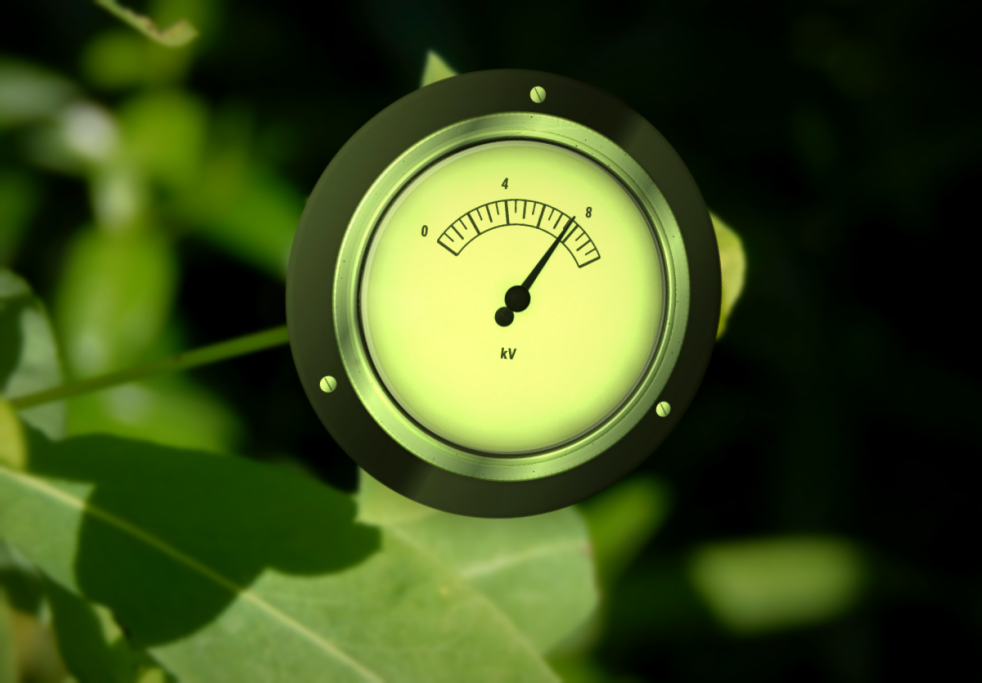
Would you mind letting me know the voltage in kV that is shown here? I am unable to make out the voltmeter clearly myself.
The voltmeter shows 7.5 kV
